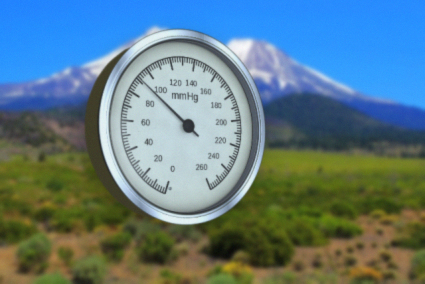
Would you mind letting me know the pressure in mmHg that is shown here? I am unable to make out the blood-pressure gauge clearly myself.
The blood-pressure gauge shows 90 mmHg
